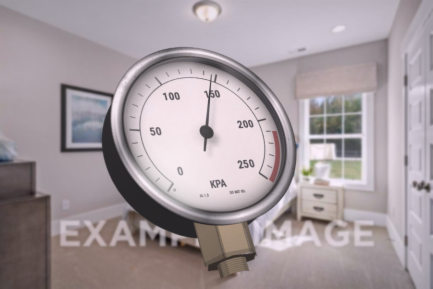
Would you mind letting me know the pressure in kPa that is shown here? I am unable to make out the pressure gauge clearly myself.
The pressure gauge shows 145 kPa
